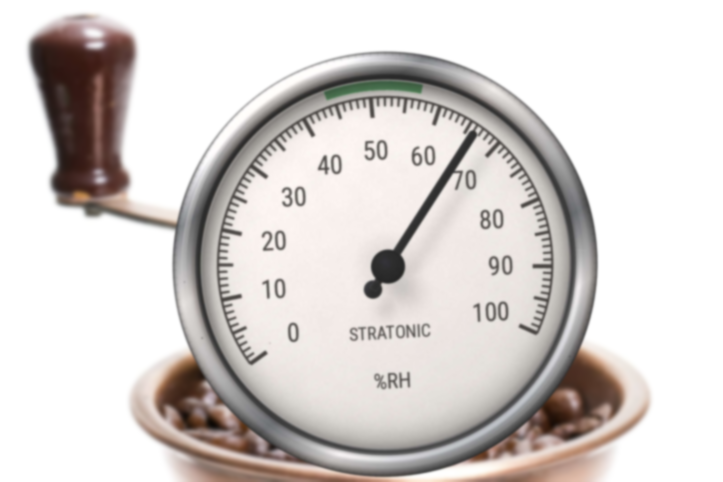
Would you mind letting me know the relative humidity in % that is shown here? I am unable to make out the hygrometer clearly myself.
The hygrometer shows 66 %
